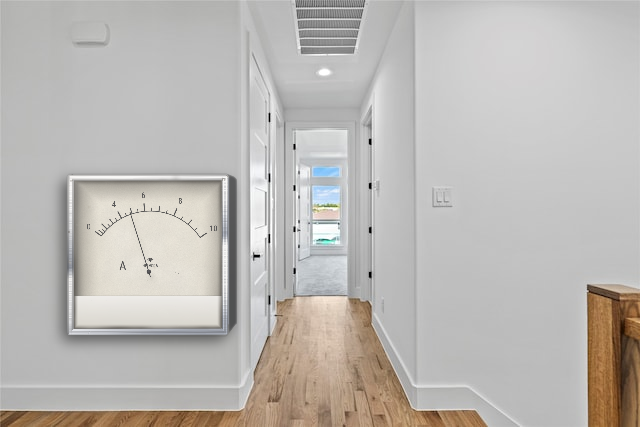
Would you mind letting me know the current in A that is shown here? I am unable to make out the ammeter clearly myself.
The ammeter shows 5 A
